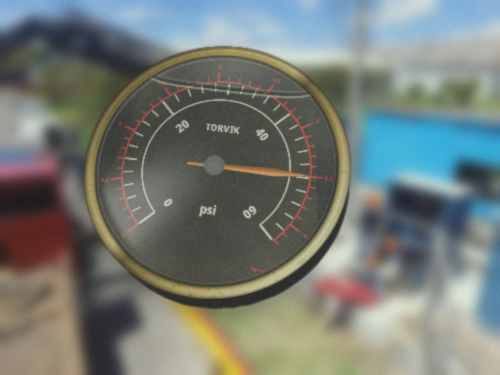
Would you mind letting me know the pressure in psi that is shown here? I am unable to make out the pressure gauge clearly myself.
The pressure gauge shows 50 psi
